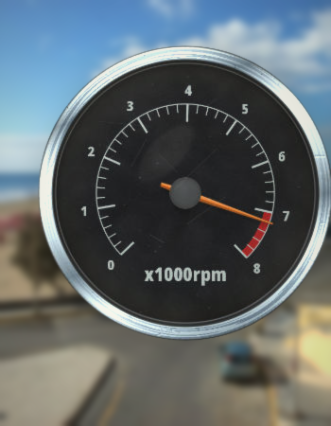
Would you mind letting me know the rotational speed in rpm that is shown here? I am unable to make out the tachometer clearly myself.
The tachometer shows 7200 rpm
